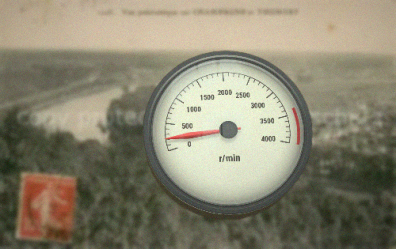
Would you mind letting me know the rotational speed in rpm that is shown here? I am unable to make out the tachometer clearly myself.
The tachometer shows 200 rpm
